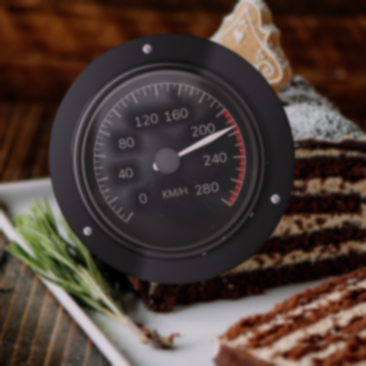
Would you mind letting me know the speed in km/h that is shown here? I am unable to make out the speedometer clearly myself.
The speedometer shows 215 km/h
